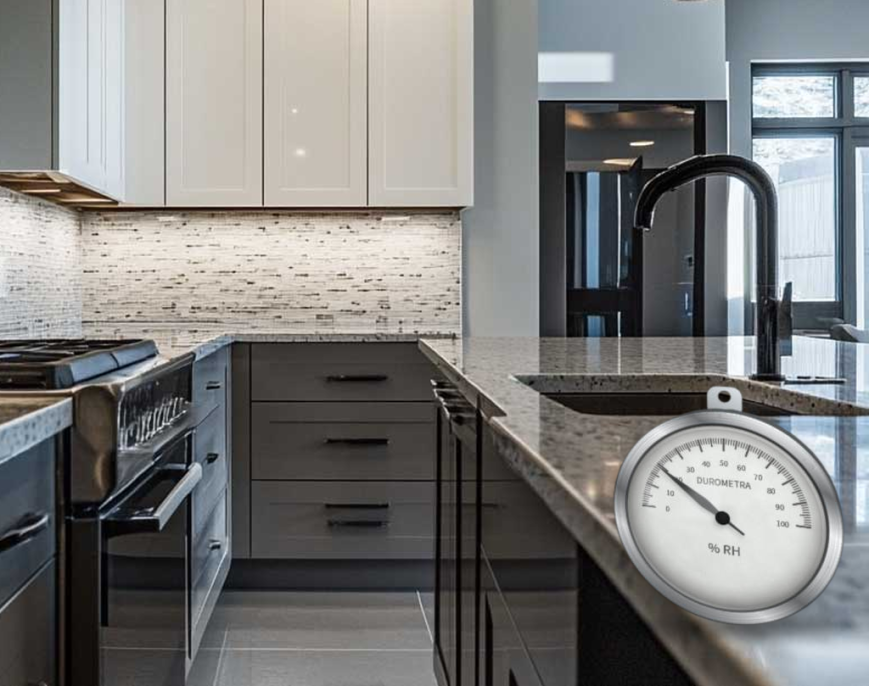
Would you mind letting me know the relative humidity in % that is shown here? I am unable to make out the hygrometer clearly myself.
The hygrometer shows 20 %
